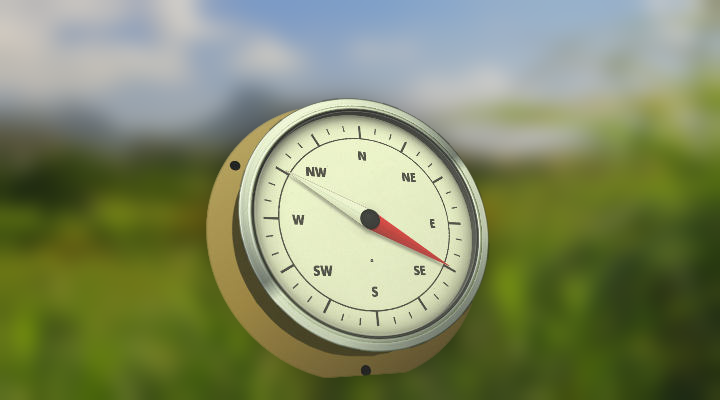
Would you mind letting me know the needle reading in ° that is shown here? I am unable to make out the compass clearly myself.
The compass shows 120 °
